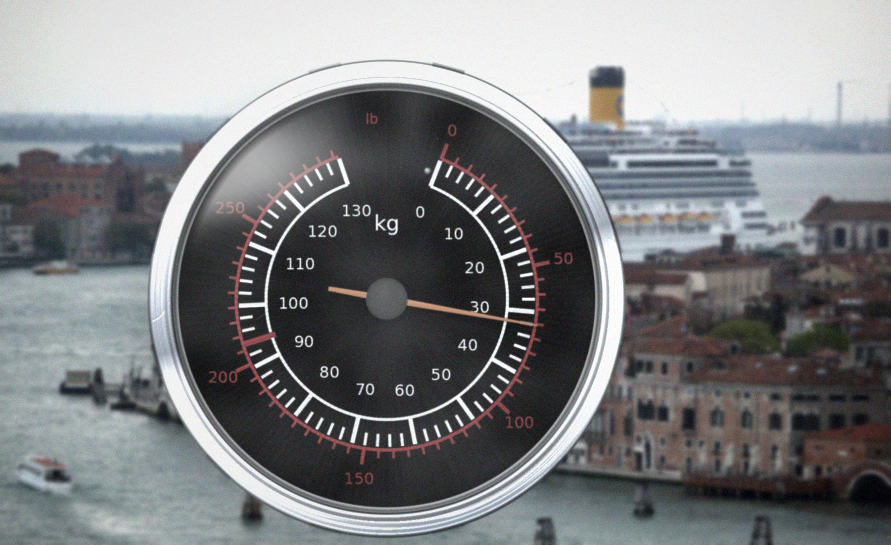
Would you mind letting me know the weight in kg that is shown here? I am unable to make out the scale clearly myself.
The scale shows 32 kg
